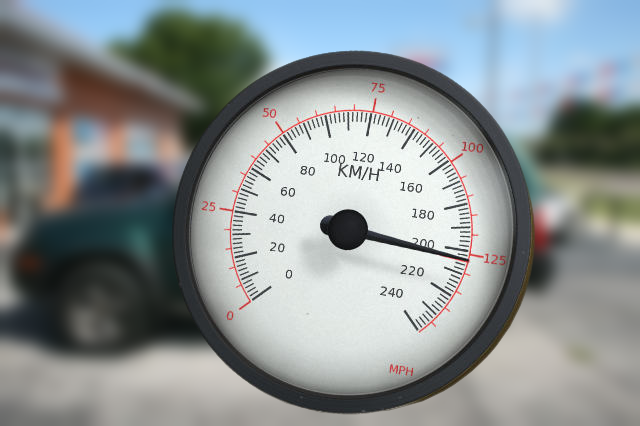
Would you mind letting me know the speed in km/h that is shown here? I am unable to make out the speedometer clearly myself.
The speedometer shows 204 km/h
